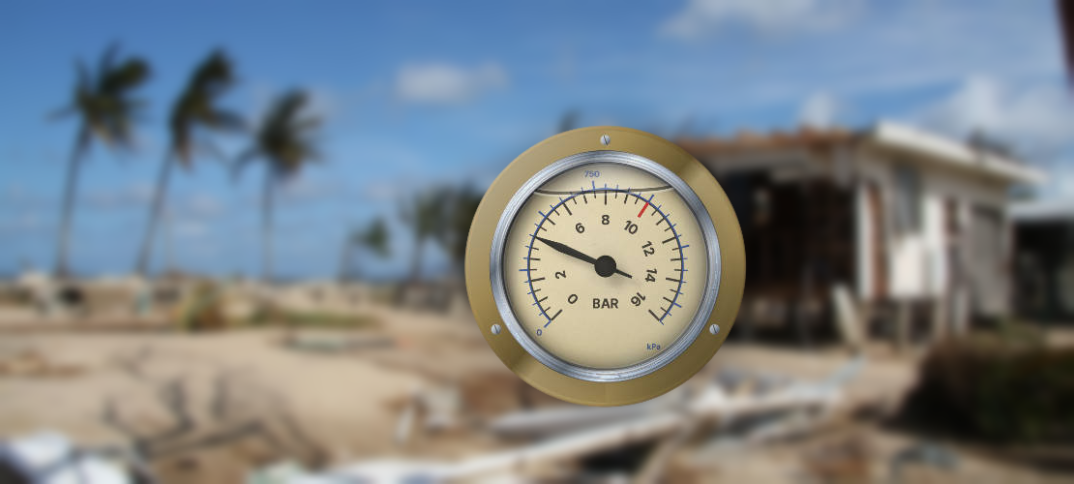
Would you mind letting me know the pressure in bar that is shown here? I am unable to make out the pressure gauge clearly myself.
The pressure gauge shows 4 bar
